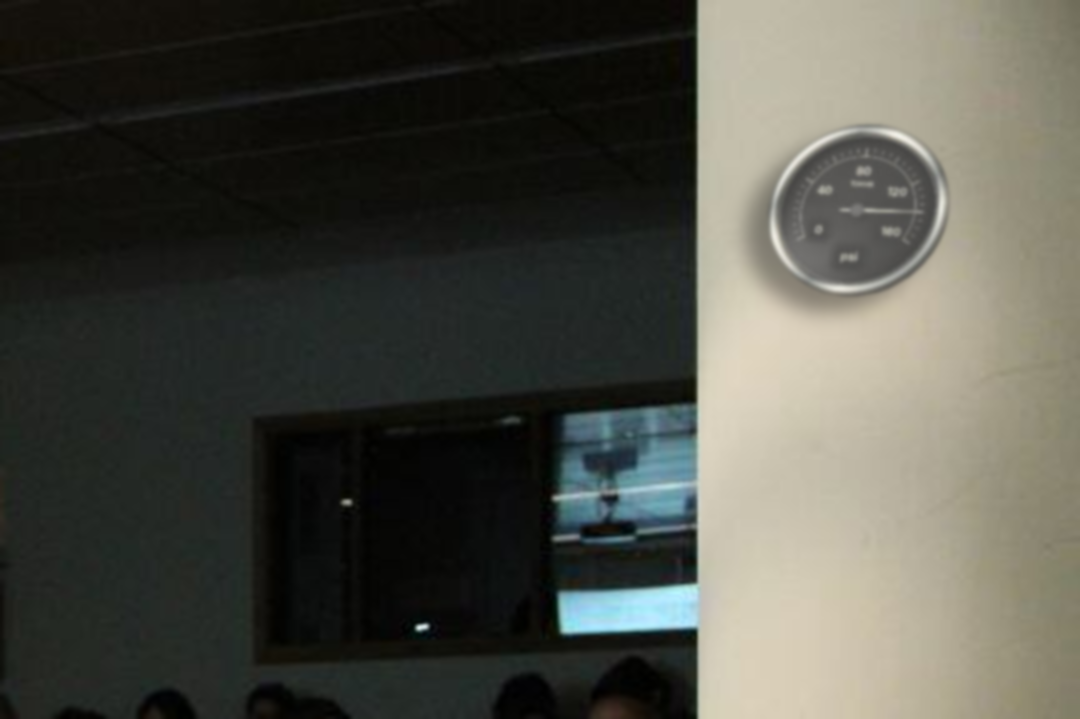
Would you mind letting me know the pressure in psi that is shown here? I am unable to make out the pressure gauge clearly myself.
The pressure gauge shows 140 psi
